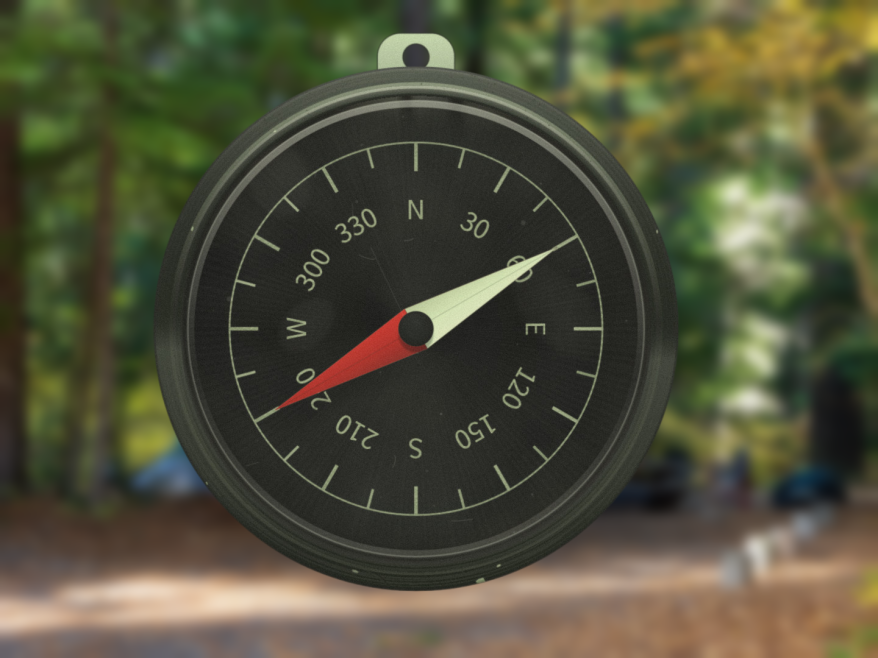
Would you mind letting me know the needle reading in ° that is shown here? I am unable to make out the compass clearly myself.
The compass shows 240 °
